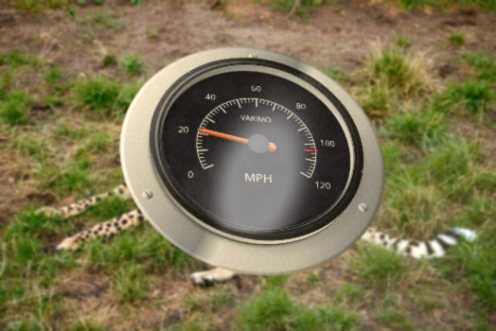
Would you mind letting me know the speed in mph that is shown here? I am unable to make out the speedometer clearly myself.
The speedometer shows 20 mph
